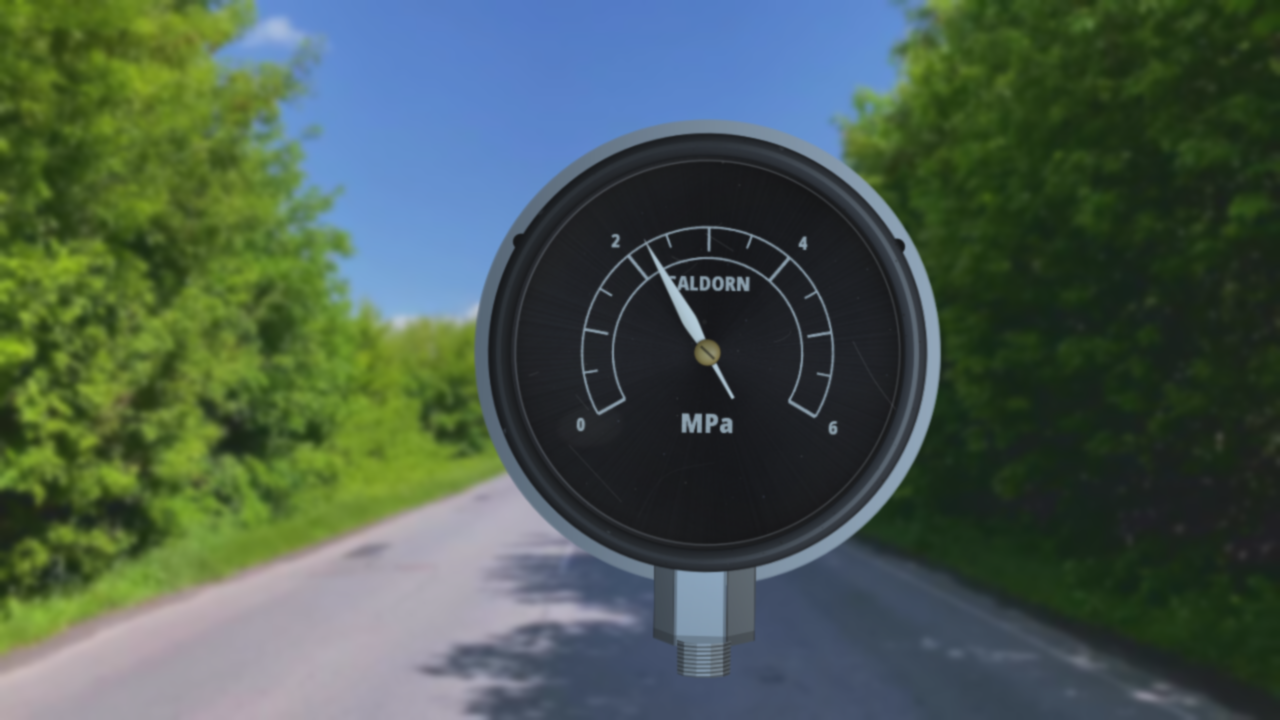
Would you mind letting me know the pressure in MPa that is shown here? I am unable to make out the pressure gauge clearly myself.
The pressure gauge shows 2.25 MPa
